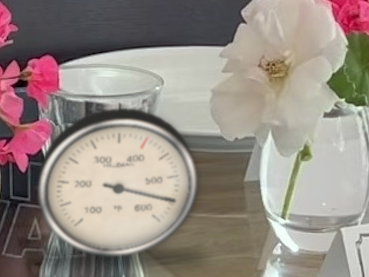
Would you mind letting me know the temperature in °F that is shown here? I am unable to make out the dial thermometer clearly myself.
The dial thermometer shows 550 °F
